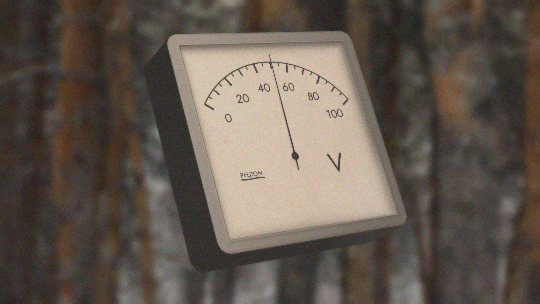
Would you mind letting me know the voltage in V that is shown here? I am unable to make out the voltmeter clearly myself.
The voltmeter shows 50 V
